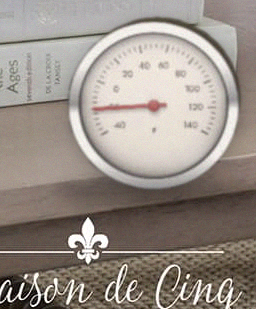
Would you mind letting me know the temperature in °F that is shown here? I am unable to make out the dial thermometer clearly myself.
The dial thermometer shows -20 °F
